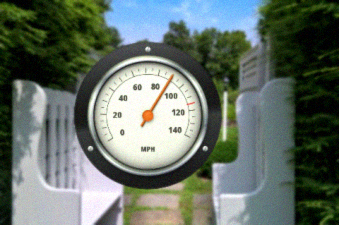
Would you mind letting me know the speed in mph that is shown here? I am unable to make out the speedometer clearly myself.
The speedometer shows 90 mph
